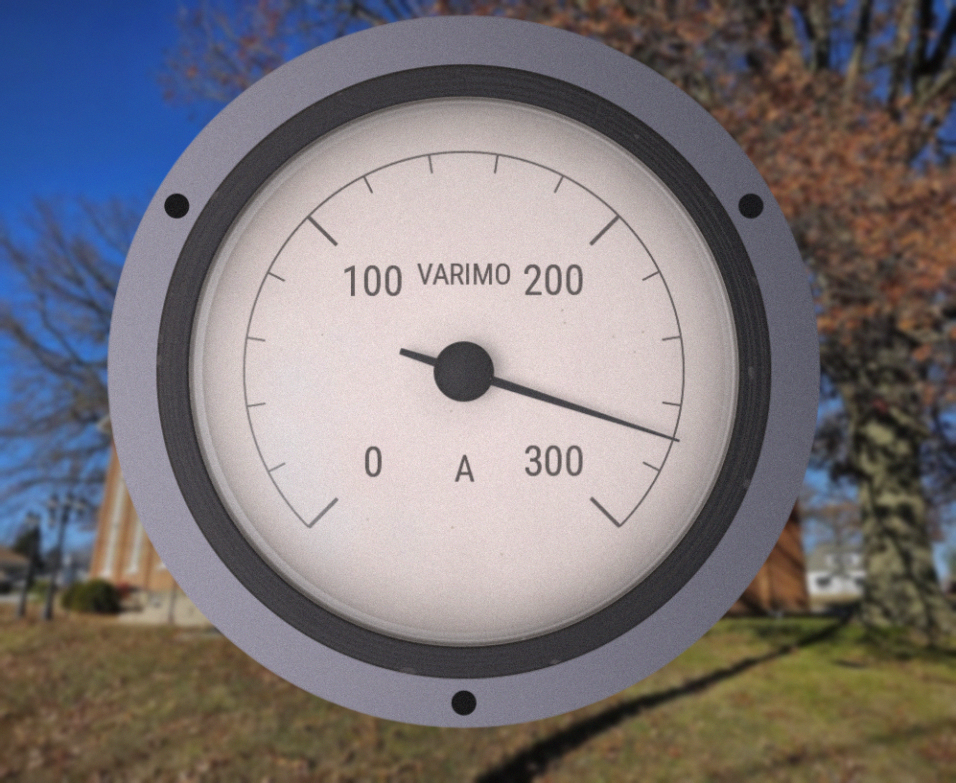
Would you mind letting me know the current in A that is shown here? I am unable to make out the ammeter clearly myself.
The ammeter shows 270 A
